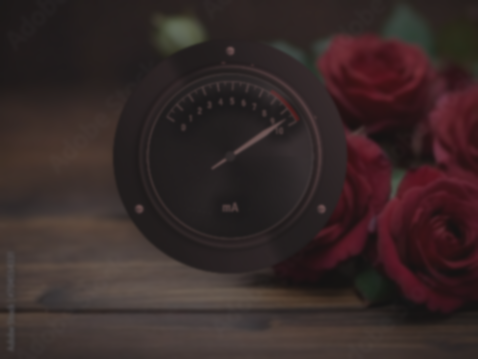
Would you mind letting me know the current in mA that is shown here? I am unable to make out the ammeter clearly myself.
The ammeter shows 9.5 mA
